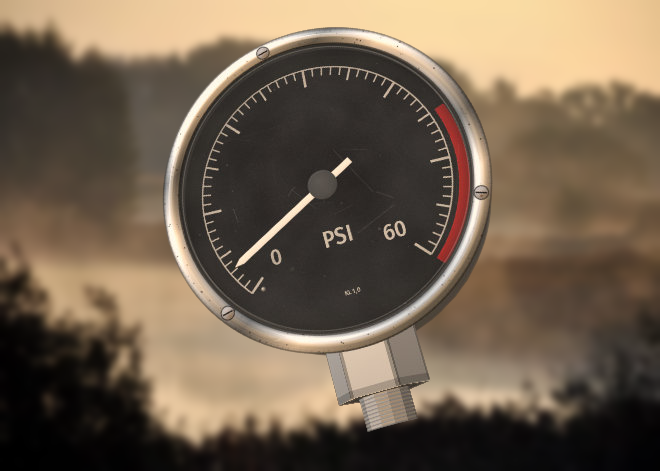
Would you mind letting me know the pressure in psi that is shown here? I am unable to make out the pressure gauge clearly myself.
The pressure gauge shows 3 psi
